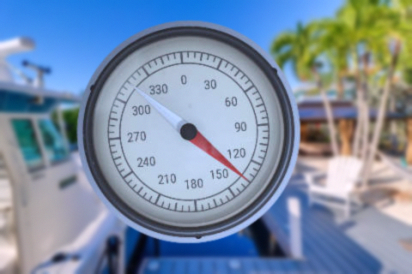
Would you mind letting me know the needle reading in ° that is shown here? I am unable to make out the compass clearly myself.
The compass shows 135 °
